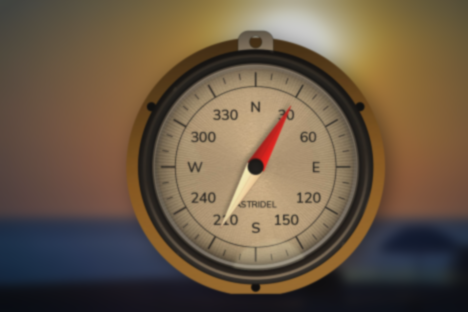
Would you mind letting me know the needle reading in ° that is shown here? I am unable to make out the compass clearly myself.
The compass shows 30 °
